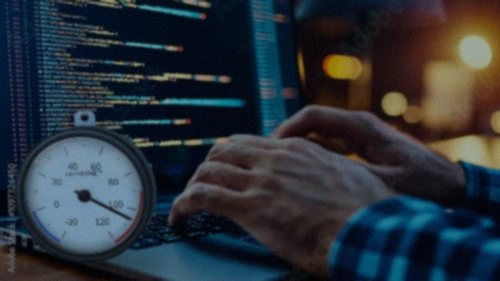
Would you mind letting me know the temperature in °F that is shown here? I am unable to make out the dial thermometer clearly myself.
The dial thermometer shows 105 °F
